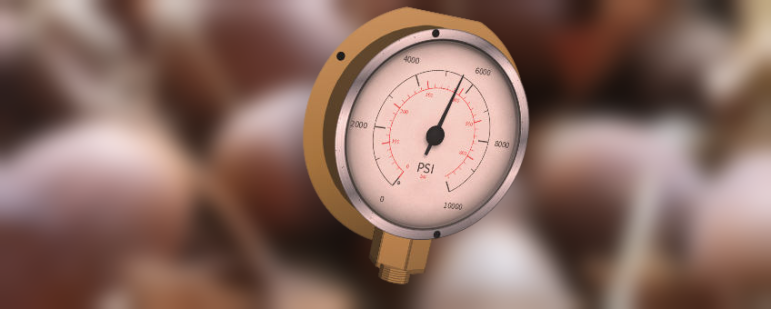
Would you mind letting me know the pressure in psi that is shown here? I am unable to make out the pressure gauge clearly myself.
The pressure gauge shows 5500 psi
